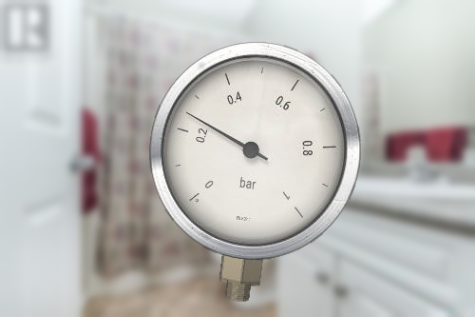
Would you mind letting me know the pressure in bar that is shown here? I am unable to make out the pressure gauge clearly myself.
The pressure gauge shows 0.25 bar
